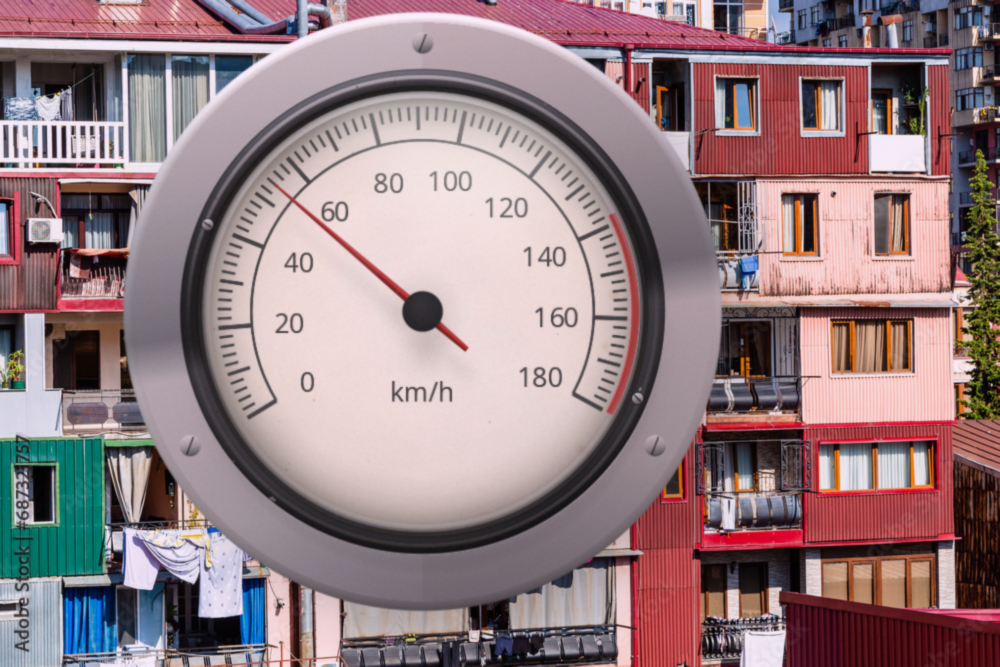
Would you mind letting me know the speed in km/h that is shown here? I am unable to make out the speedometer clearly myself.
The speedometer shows 54 km/h
